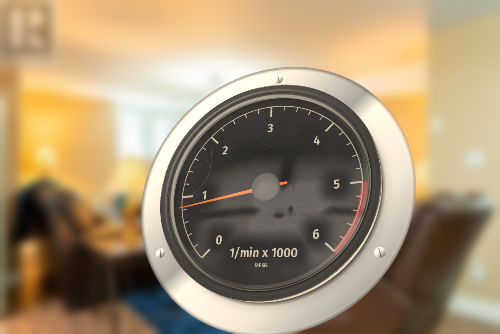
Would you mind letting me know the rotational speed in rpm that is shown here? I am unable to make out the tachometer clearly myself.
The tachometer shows 800 rpm
